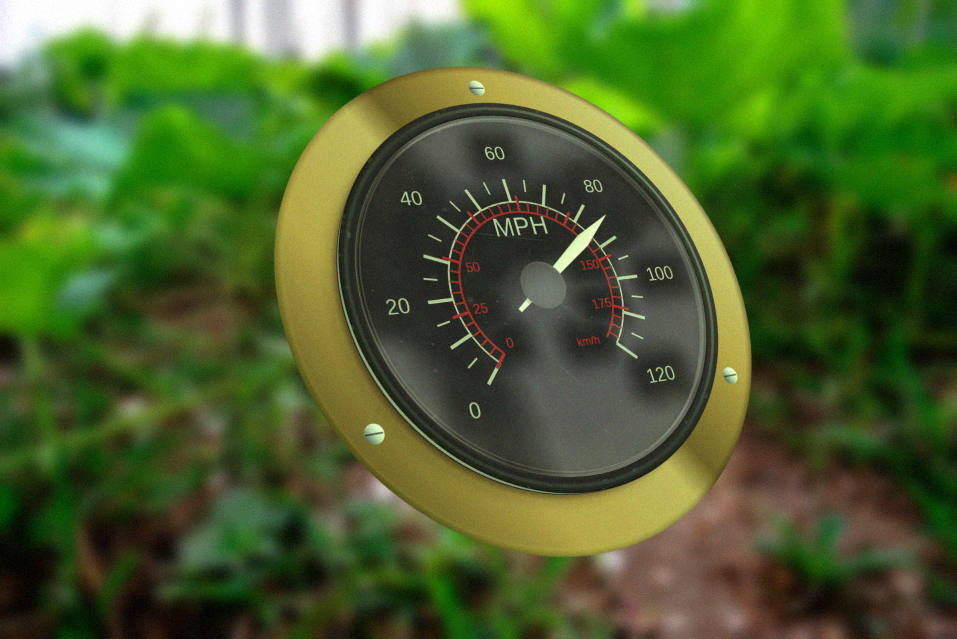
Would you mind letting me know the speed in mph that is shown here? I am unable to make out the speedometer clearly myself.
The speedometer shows 85 mph
